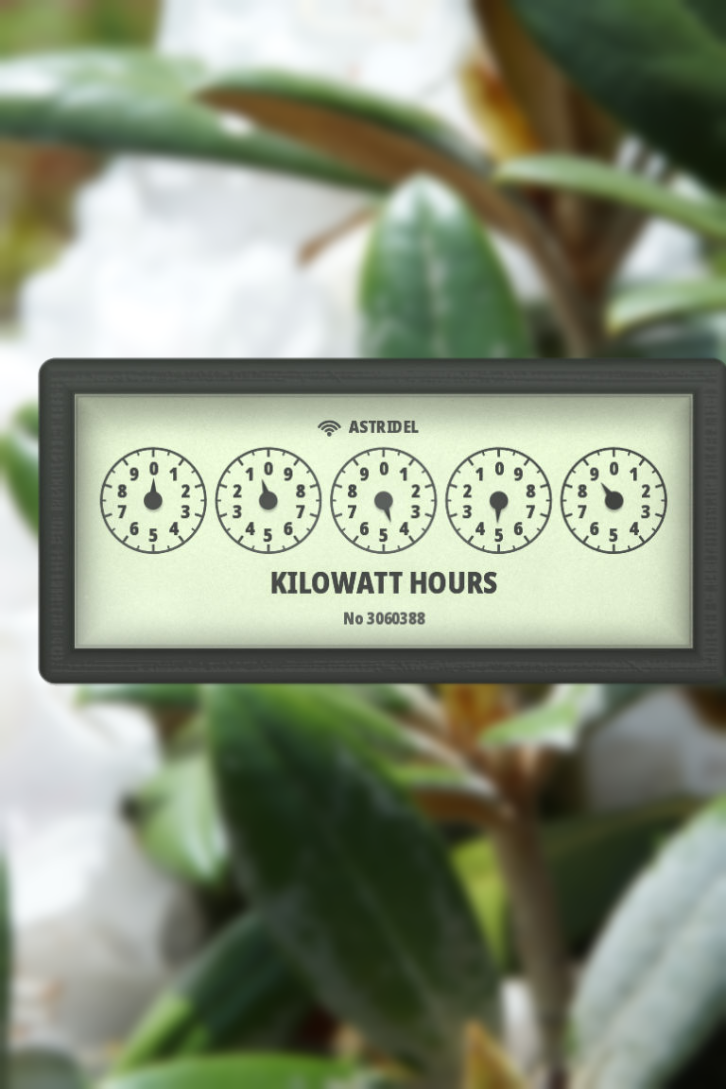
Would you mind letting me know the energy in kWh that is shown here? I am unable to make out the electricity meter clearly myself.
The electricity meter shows 449 kWh
